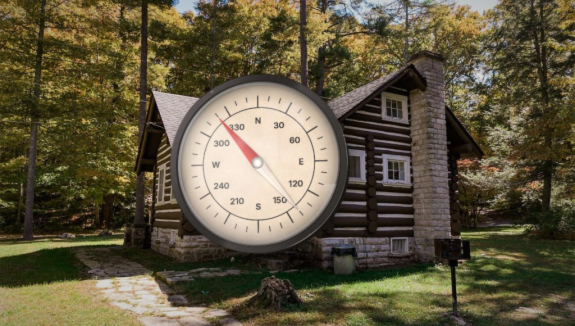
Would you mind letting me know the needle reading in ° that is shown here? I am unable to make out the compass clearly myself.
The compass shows 320 °
